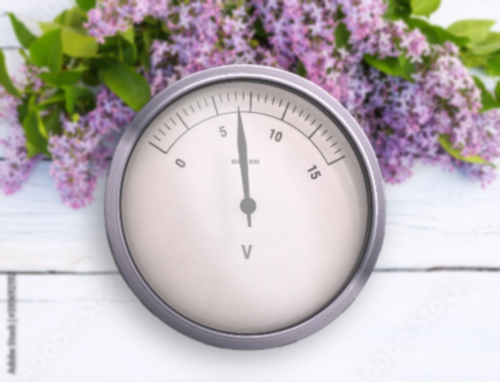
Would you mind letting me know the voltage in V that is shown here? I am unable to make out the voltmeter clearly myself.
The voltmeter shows 6.5 V
